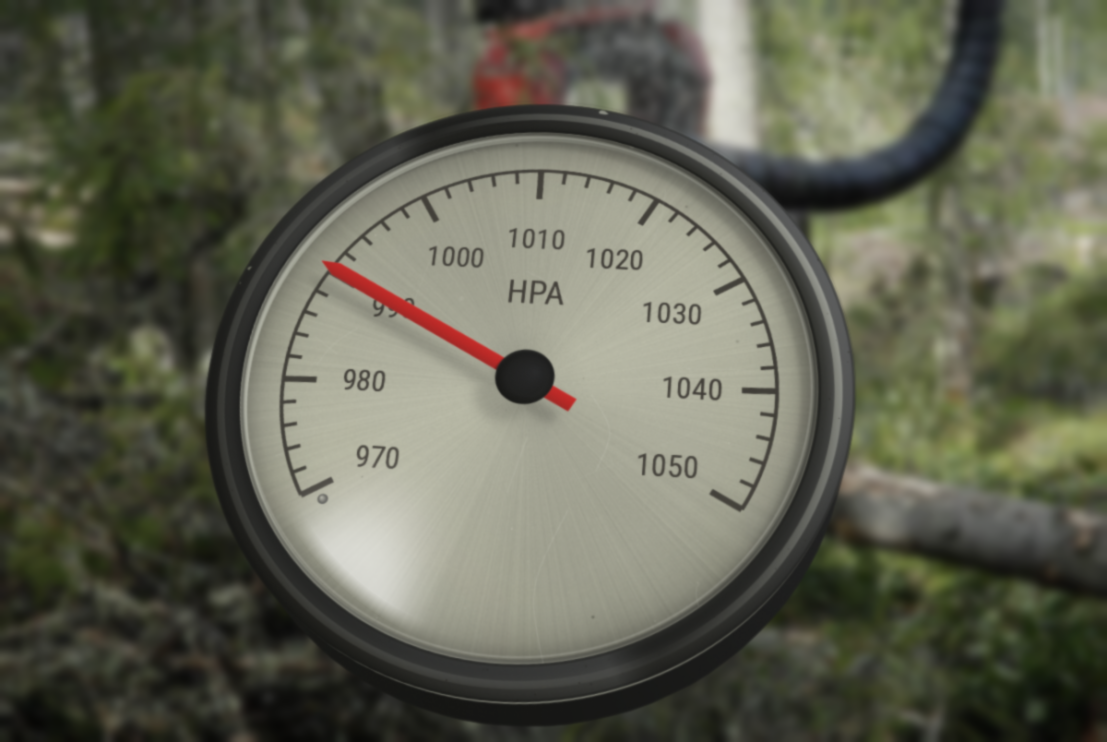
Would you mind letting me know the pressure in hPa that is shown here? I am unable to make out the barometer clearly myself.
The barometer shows 990 hPa
